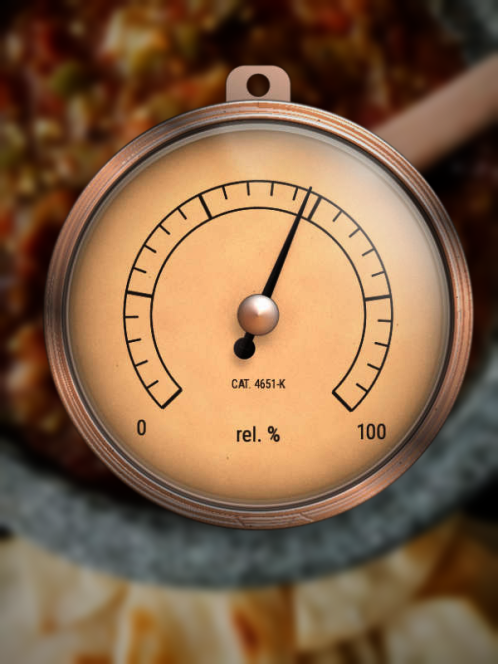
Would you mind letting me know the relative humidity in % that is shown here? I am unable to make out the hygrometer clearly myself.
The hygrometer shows 58 %
